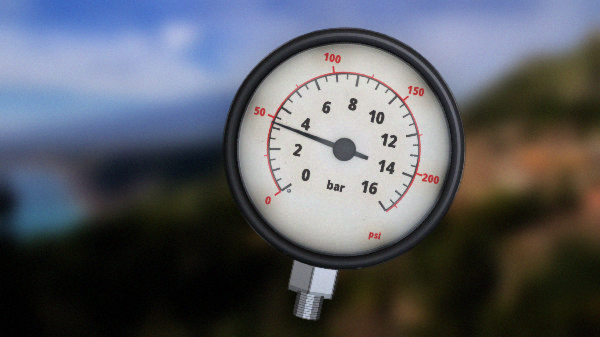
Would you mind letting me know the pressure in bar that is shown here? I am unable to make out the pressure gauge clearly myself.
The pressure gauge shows 3.25 bar
